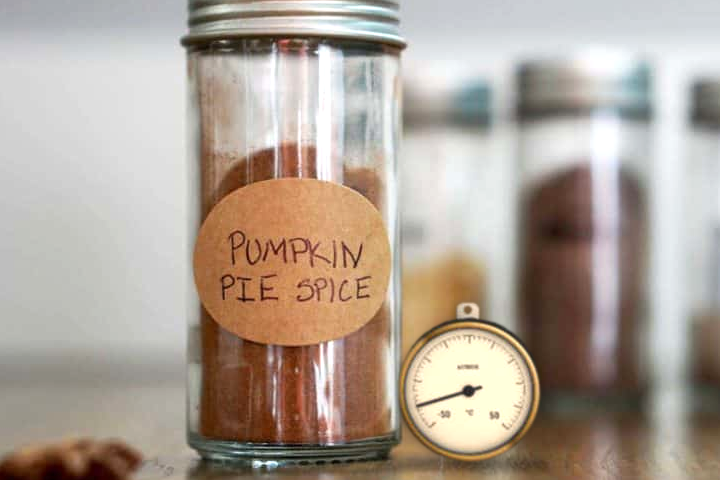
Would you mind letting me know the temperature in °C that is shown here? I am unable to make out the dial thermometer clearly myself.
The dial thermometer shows -40 °C
